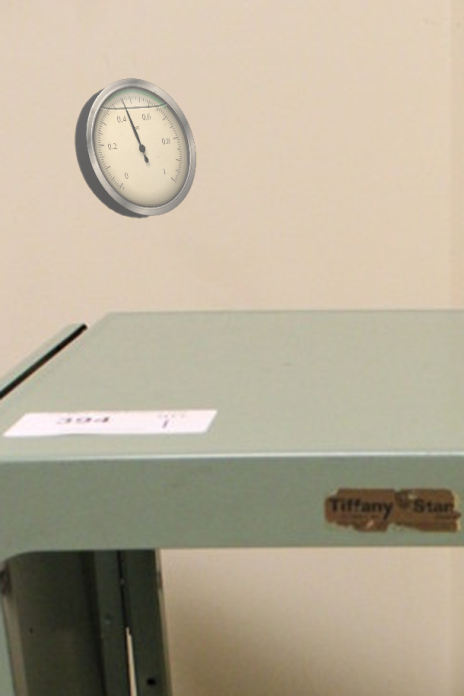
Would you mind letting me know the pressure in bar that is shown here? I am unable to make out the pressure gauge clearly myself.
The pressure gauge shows 0.45 bar
